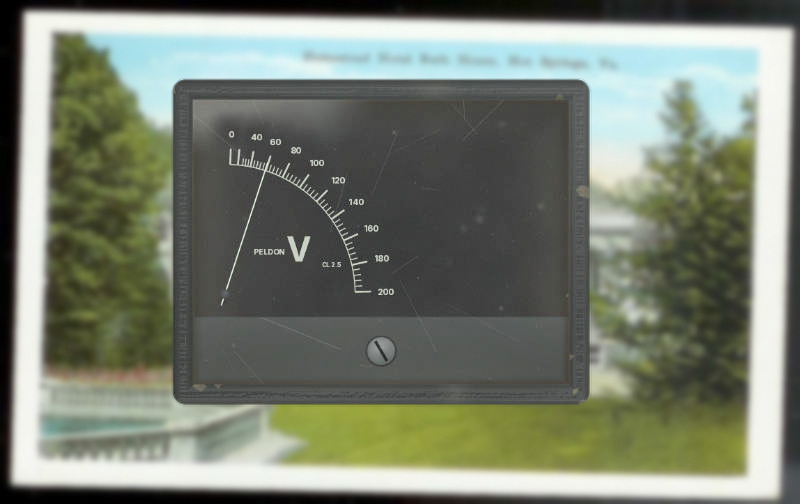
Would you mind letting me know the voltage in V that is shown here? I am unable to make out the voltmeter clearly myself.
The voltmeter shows 60 V
